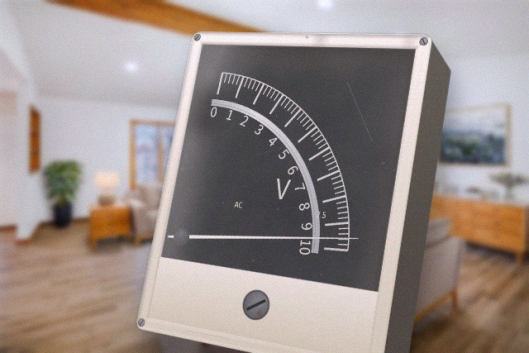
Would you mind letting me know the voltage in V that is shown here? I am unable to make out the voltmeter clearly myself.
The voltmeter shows 9.6 V
